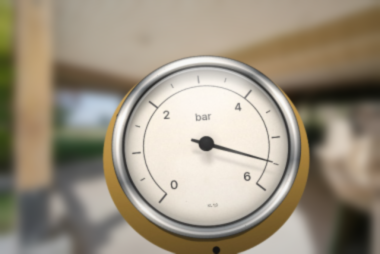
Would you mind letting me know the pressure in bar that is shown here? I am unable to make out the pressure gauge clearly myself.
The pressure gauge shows 5.5 bar
